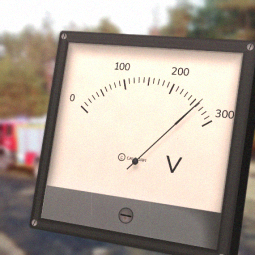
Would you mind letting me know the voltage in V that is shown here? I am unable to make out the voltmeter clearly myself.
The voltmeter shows 260 V
